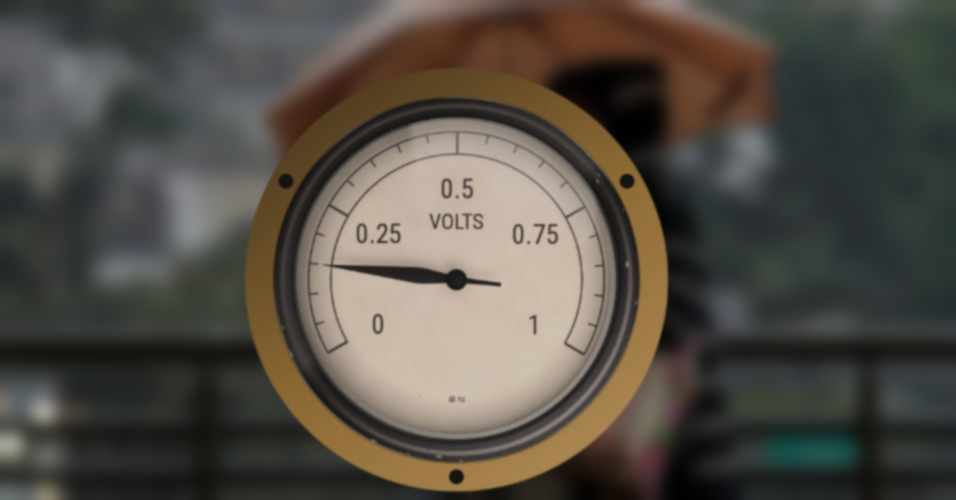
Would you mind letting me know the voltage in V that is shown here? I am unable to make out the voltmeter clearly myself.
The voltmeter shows 0.15 V
